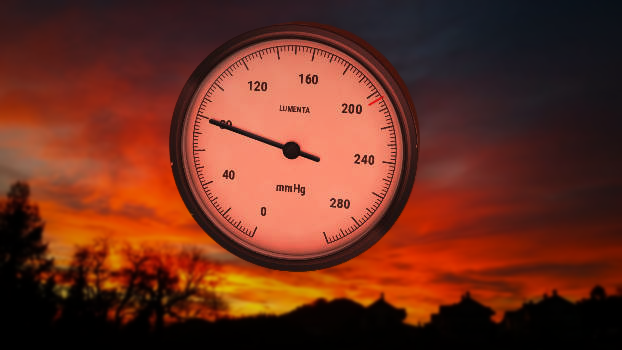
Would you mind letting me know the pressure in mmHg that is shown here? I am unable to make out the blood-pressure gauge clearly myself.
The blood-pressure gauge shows 80 mmHg
